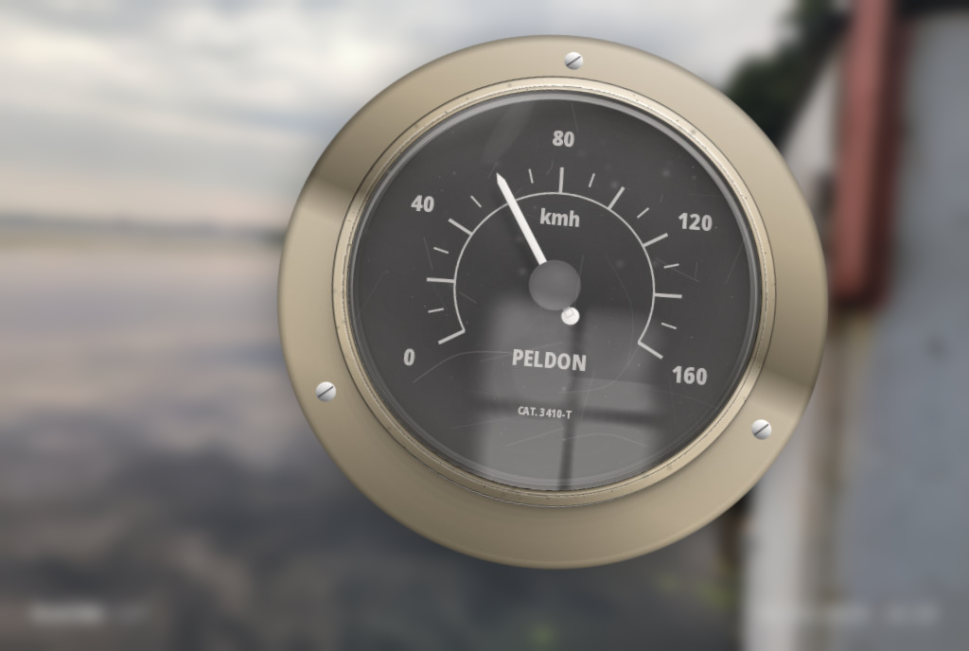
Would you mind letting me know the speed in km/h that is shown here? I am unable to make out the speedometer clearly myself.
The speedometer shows 60 km/h
